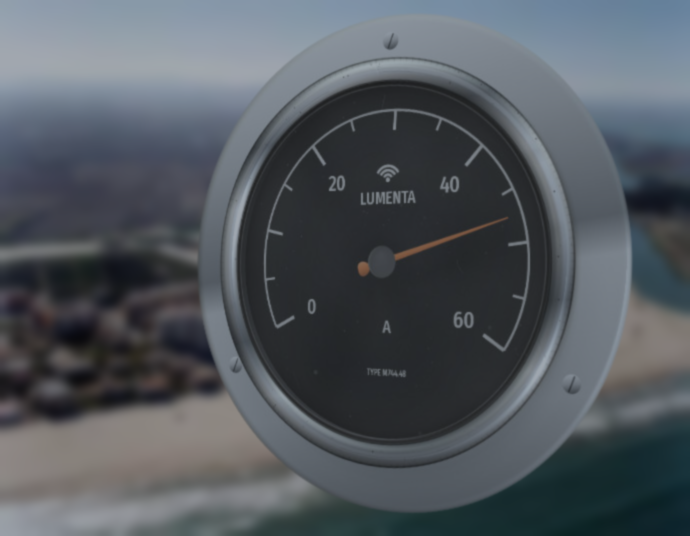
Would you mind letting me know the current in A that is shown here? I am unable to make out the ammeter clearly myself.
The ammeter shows 47.5 A
